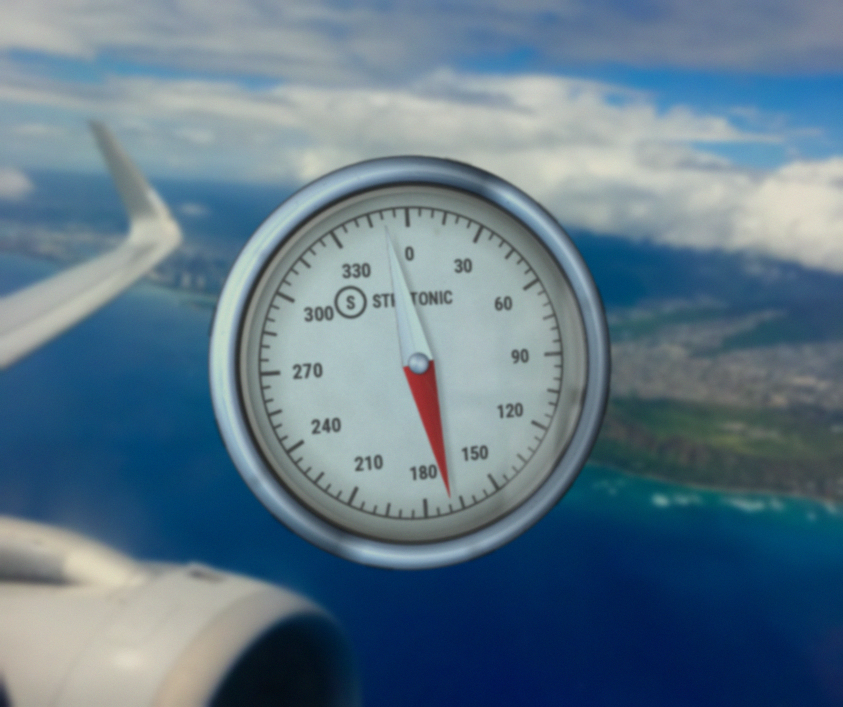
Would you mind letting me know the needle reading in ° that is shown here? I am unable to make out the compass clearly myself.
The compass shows 170 °
